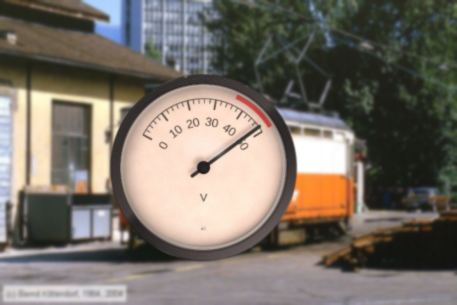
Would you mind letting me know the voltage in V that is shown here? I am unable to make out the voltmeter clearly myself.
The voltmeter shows 48 V
